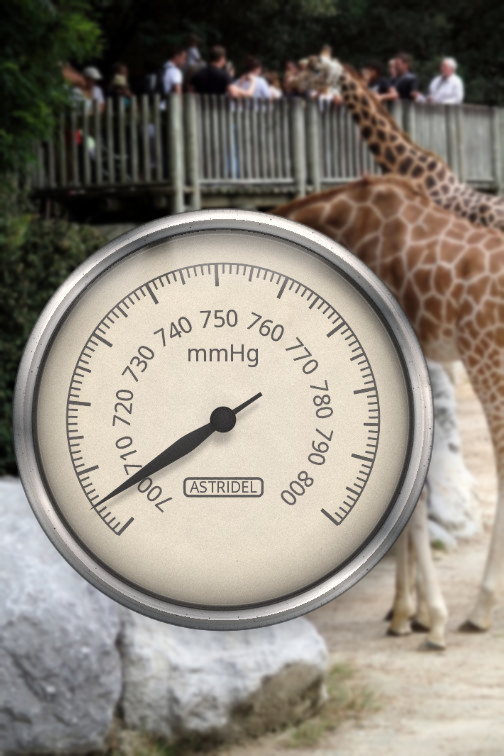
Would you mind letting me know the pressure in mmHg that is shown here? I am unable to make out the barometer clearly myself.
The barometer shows 705 mmHg
